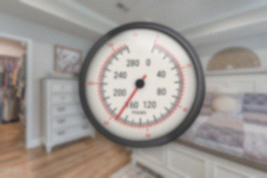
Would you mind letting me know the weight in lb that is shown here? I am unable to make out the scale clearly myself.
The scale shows 170 lb
